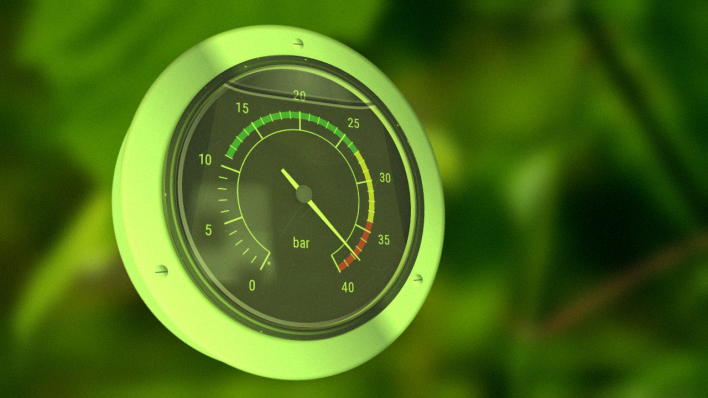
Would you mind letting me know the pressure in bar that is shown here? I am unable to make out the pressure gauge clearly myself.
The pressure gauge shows 38 bar
